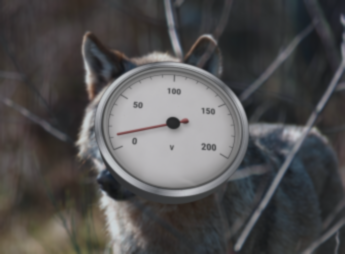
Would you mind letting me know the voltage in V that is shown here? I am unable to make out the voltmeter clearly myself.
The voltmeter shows 10 V
